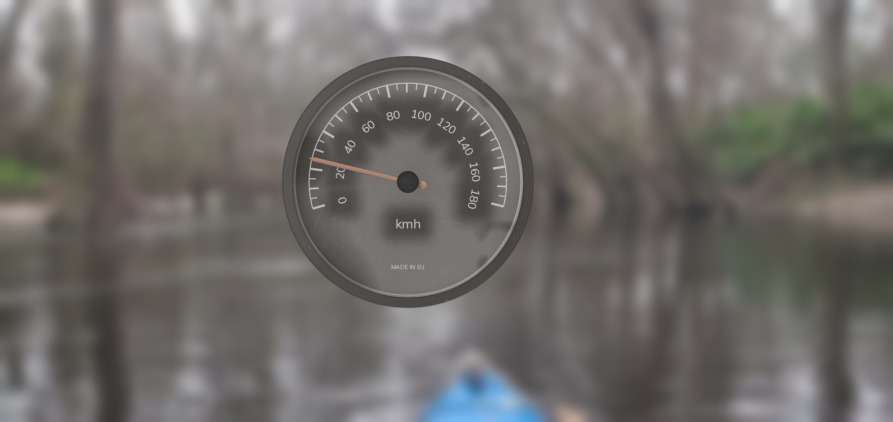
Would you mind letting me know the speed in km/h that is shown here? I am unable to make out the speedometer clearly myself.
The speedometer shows 25 km/h
